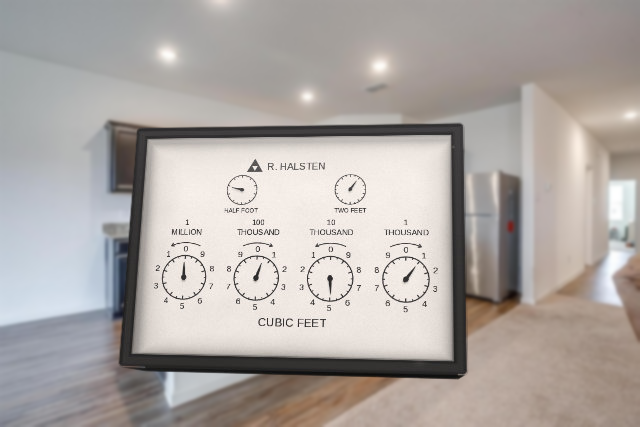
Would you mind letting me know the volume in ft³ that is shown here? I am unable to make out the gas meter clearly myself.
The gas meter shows 5100 ft³
